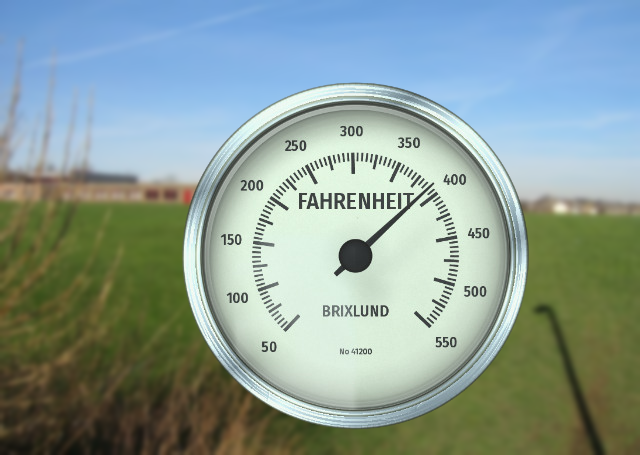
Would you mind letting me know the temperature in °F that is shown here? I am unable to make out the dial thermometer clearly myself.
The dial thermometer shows 390 °F
